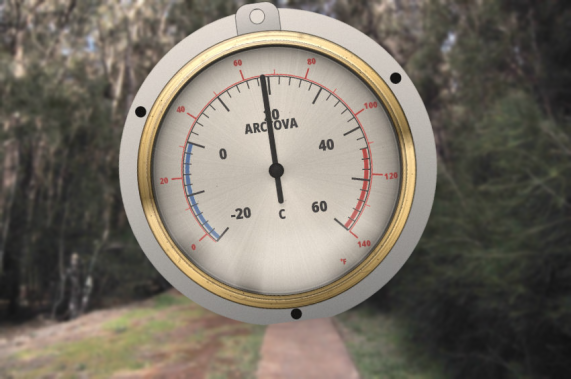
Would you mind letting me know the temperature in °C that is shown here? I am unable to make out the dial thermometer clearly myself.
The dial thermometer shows 19 °C
